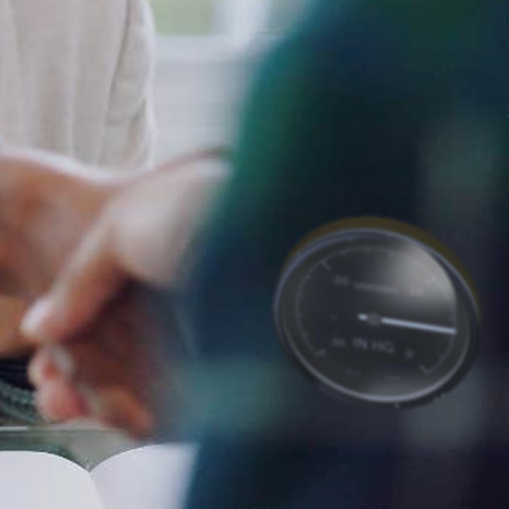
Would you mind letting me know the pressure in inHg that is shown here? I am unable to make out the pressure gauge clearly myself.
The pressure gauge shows -5 inHg
